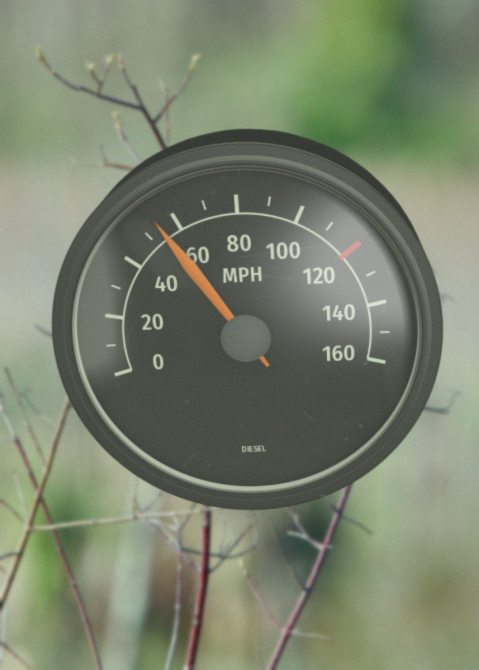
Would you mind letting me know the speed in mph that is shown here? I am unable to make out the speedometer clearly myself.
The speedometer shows 55 mph
